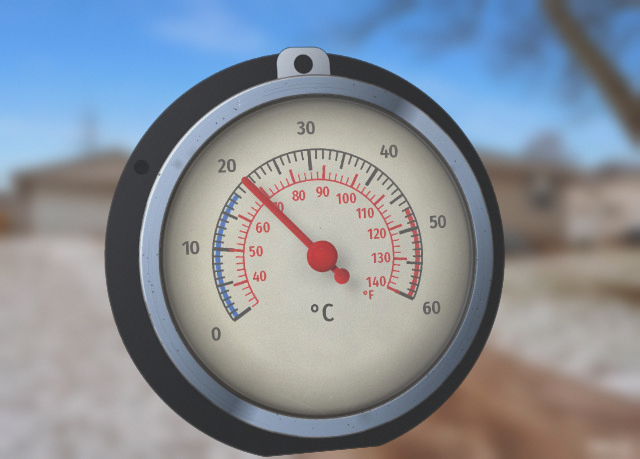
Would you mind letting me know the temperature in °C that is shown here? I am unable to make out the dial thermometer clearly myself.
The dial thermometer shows 20 °C
